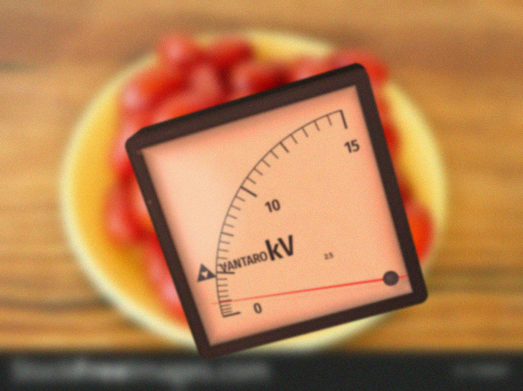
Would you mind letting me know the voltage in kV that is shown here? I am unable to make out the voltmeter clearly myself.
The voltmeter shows 2.5 kV
